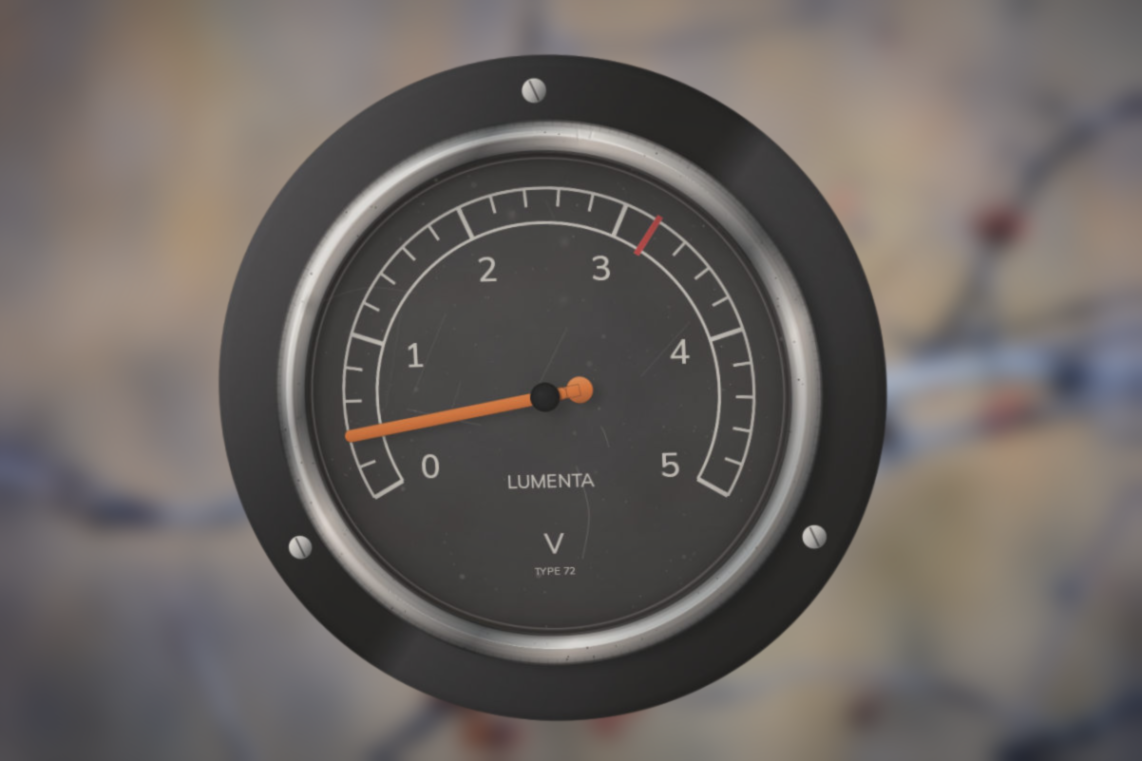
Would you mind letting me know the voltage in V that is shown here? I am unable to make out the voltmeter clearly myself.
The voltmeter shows 0.4 V
